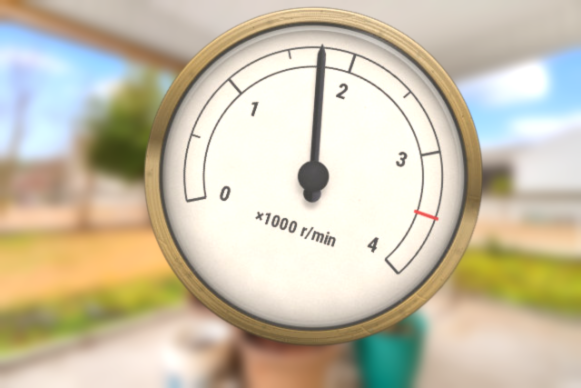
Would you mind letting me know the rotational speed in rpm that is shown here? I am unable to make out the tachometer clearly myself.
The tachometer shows 1750 rpm
